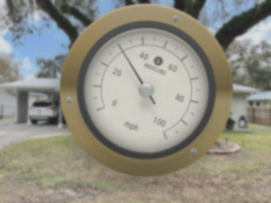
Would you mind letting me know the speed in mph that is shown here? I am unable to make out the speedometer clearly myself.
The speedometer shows 30 mph
